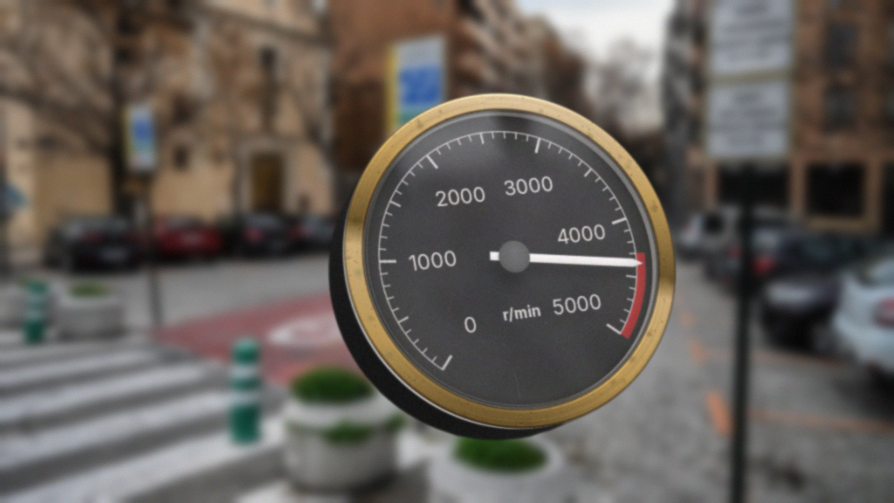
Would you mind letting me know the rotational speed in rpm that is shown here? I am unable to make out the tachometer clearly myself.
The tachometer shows 4400 rpm
